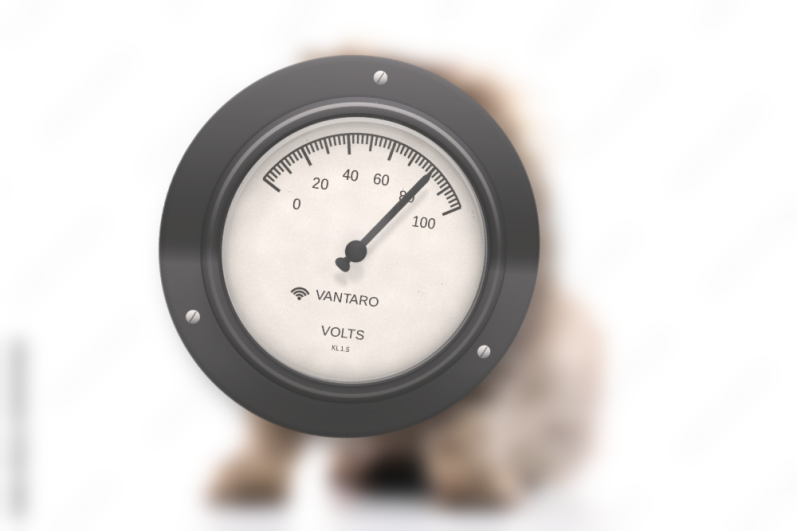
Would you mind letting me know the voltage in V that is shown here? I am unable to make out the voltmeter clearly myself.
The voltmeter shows 80 V
